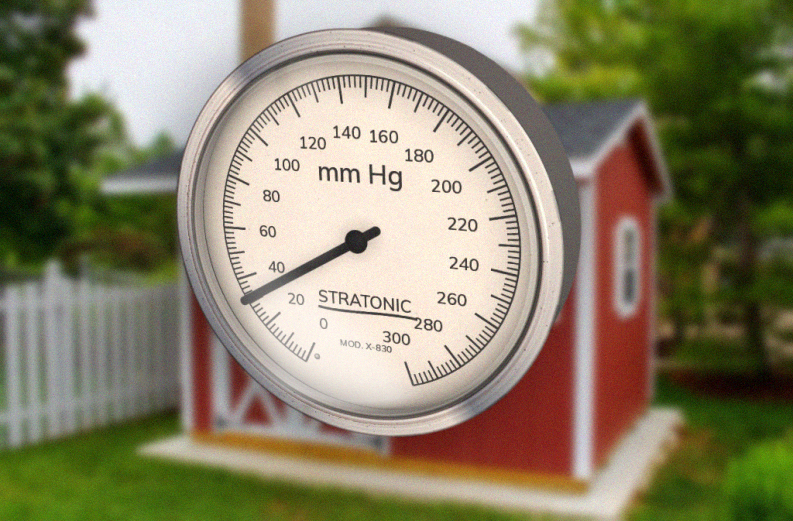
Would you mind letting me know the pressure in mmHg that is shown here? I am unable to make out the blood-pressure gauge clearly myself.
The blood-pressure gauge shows 32 mmHg
